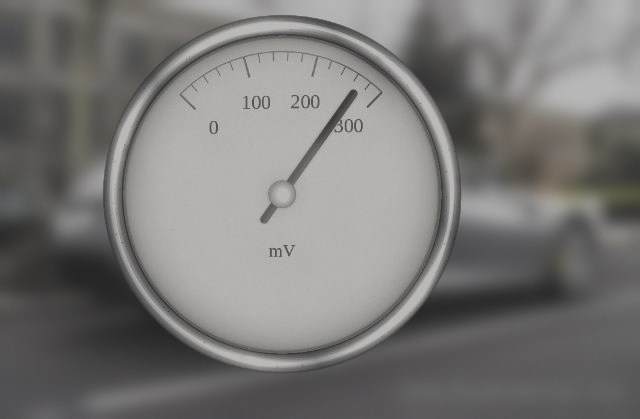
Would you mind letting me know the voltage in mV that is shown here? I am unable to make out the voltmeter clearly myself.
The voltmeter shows 270 mV
